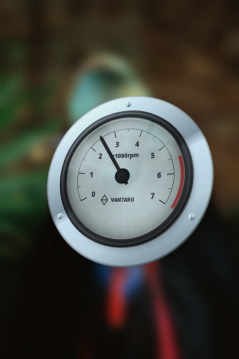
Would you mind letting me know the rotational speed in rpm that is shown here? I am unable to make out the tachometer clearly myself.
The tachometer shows 2500 rpm
